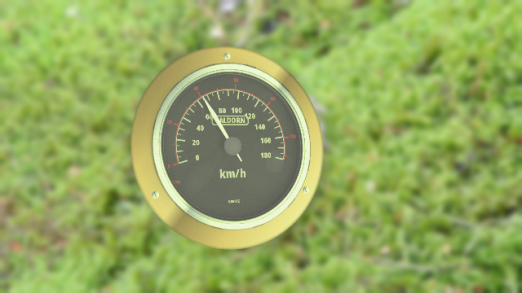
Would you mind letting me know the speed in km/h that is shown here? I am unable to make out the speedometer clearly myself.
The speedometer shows 65 km/h
